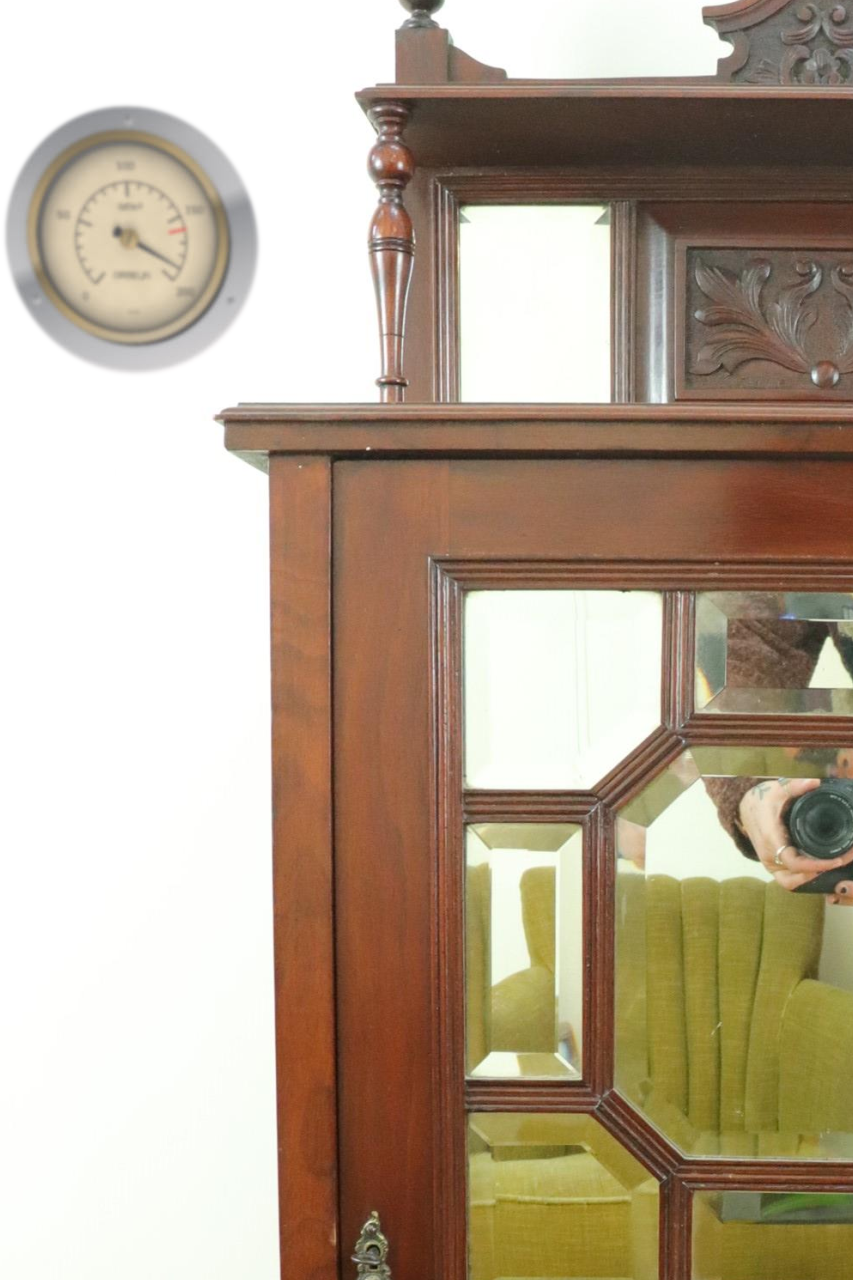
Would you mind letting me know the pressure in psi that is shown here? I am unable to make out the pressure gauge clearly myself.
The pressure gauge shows 190 psi
